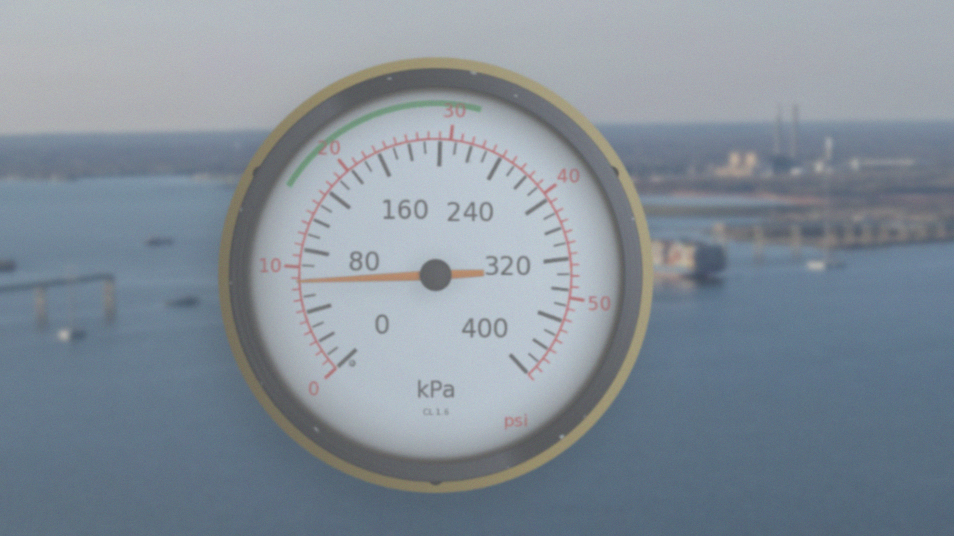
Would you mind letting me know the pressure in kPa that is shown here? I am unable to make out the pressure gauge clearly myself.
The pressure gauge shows 60 kPa
